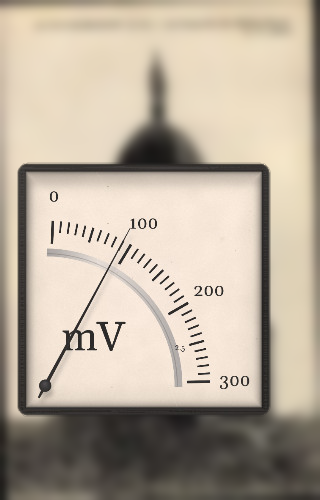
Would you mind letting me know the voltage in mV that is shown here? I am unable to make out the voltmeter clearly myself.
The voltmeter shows 90 mV
